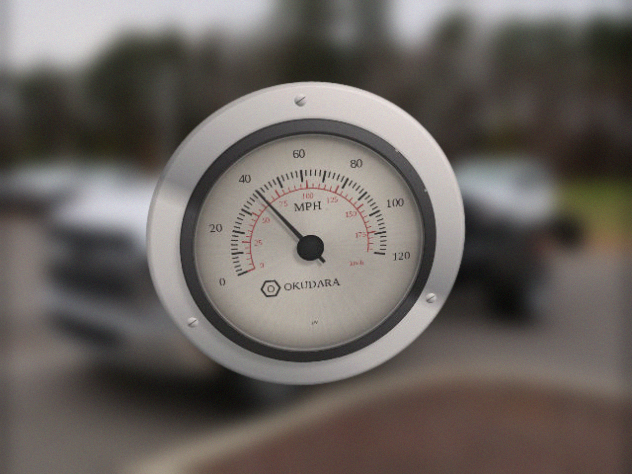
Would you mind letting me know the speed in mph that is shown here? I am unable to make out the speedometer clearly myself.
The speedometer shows 40 mph
